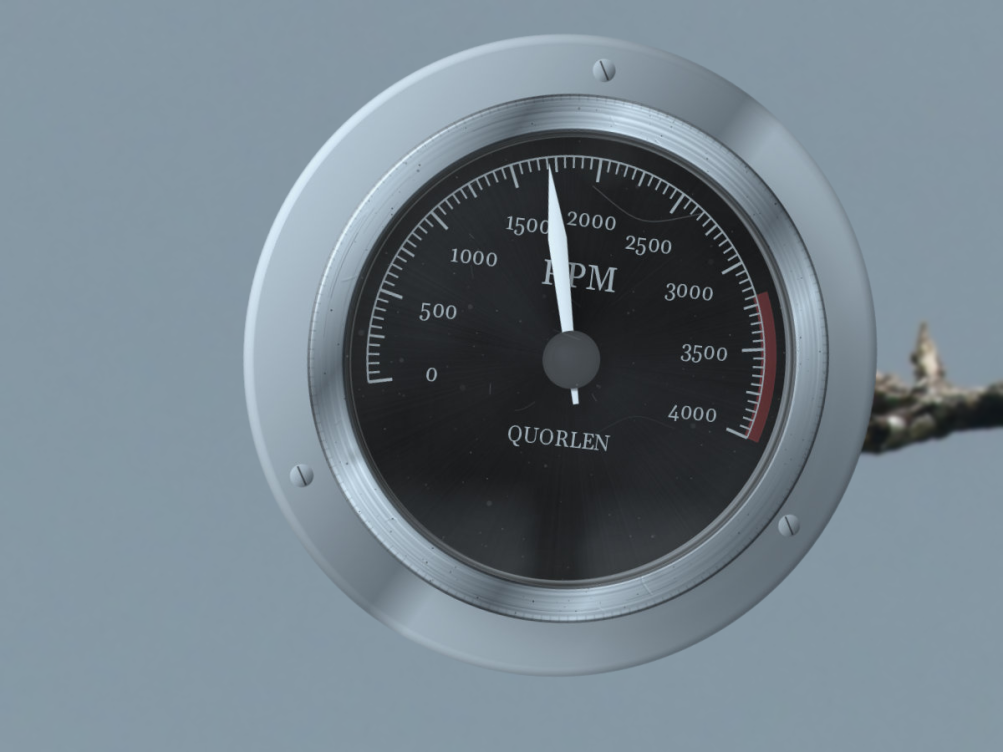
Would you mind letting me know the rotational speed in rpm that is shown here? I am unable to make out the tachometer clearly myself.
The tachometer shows 1700 rpm
